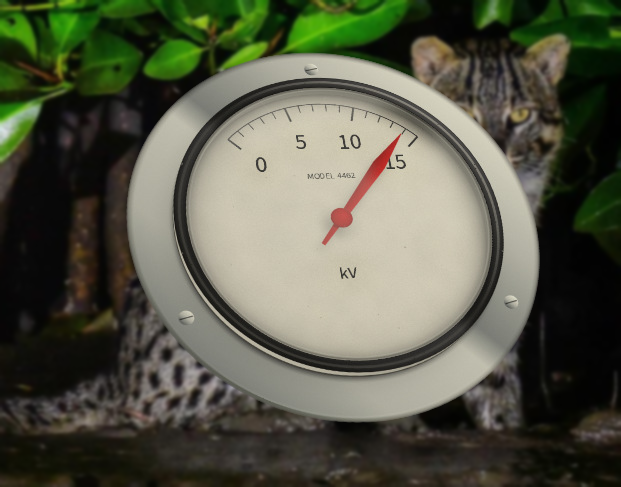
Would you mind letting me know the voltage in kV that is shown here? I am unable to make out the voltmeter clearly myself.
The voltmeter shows 14 kV
